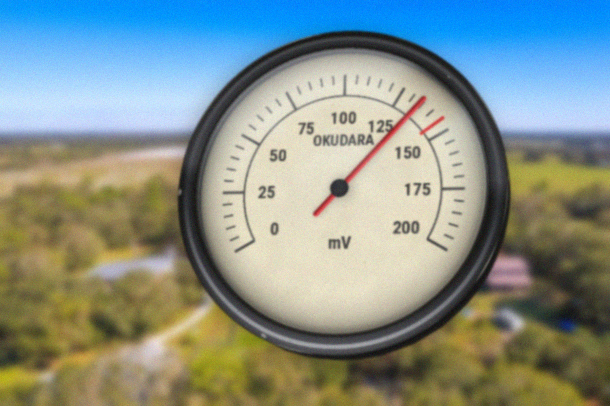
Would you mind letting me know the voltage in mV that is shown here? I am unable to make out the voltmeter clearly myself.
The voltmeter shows 135 mV
